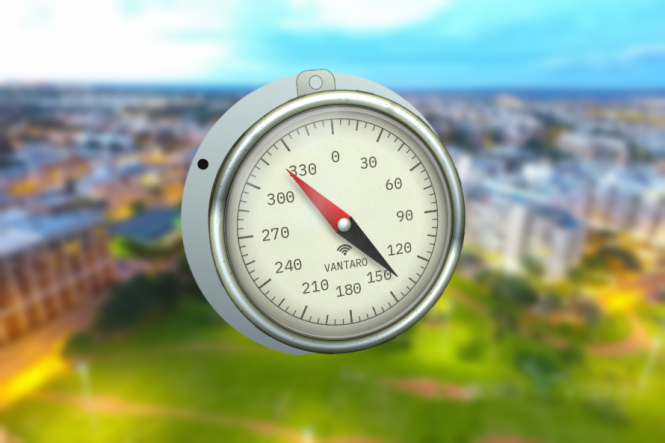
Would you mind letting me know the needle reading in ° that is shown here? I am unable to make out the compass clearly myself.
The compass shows 320 °
